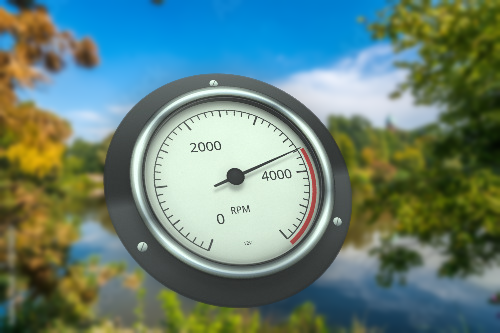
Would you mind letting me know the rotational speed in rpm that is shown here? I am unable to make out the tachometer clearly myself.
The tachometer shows 3700 rpm
